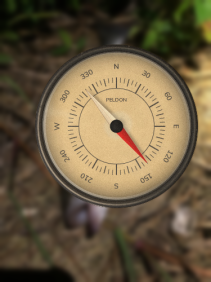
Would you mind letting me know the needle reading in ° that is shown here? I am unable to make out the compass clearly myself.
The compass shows 140 °
